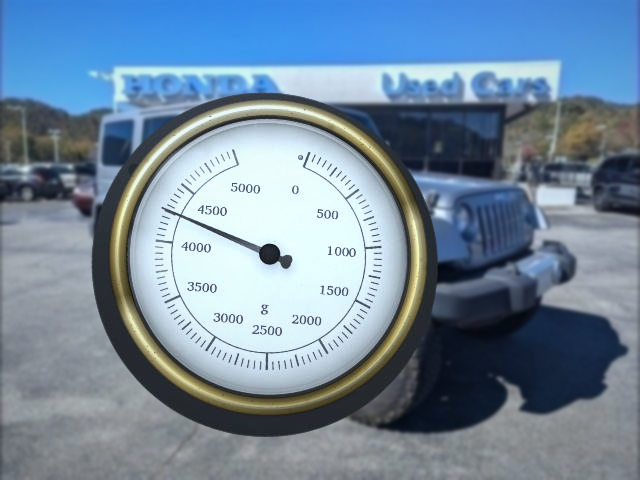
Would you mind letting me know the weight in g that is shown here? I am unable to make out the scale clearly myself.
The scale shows 4250 g
